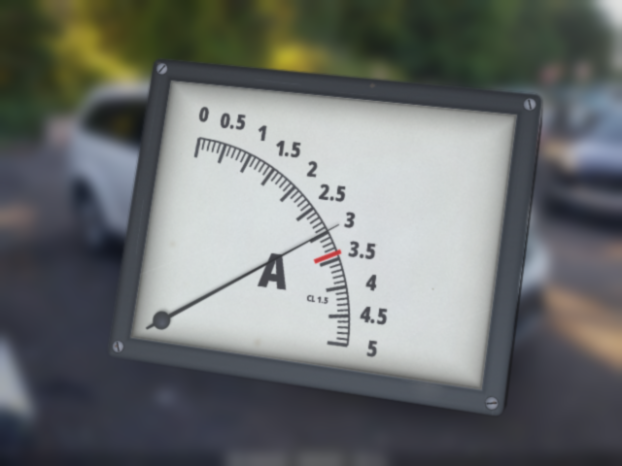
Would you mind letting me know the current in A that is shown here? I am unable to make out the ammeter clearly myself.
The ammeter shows 3 A
